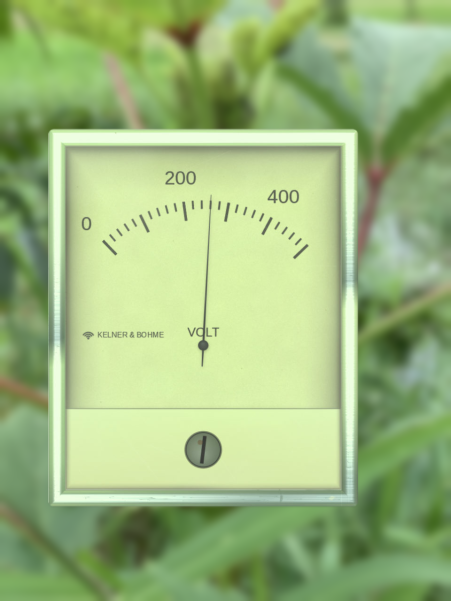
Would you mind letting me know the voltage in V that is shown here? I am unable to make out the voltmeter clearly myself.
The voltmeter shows 260 V
